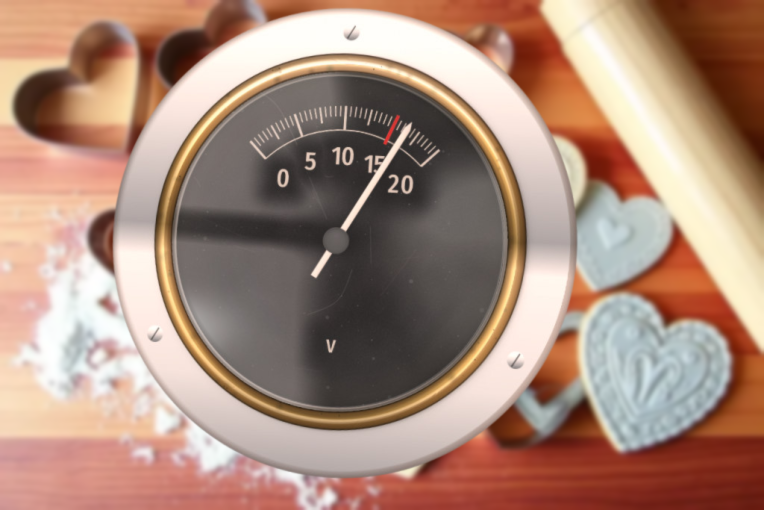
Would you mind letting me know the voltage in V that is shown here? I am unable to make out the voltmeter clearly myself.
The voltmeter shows 16.5 V
